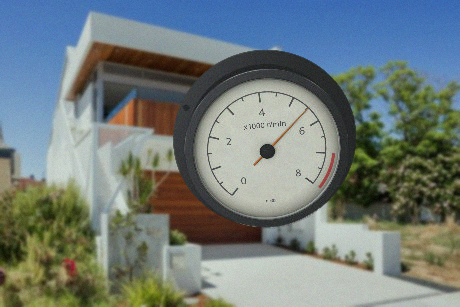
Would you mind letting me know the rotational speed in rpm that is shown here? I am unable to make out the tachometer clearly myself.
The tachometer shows 5500 rpm
